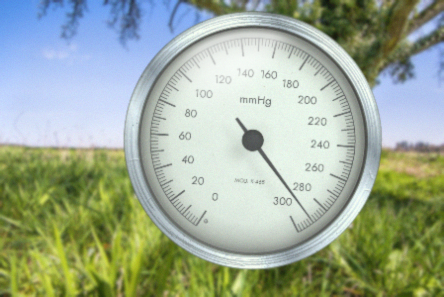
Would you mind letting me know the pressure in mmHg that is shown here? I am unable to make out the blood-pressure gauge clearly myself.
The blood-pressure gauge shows 290 mmHg
